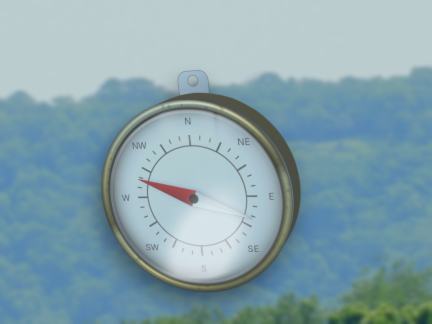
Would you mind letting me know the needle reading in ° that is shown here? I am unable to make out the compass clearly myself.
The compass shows 290 °
